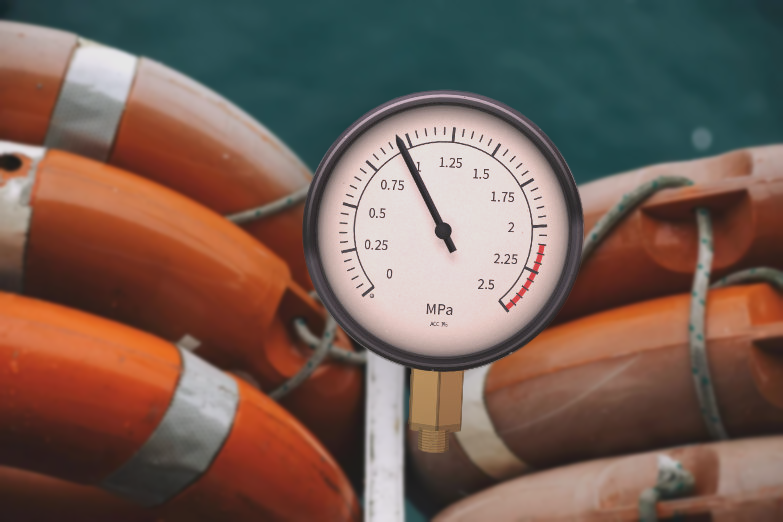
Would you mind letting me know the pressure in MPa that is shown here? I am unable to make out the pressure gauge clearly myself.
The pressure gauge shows 0.95 MPa
